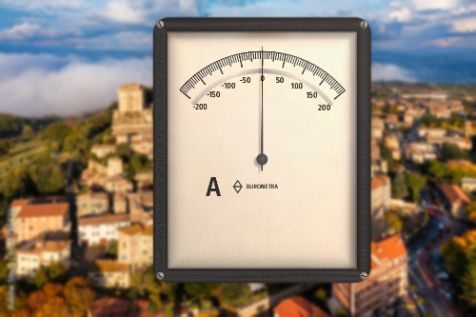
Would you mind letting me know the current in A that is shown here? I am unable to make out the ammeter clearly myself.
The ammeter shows 0 A
